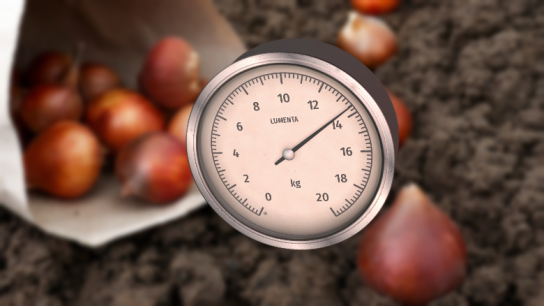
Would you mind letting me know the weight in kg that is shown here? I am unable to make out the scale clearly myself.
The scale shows 13.6 kg
